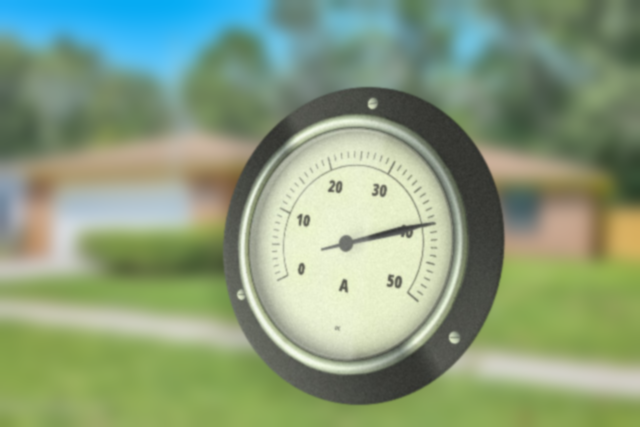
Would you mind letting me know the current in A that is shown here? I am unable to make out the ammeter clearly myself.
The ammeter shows 40 A
